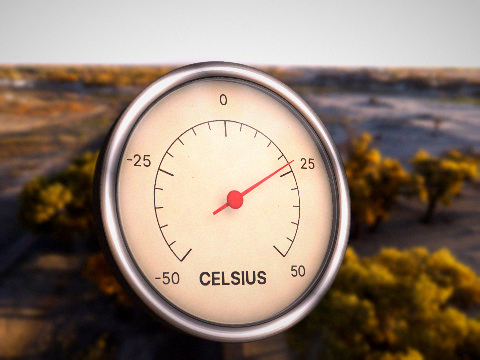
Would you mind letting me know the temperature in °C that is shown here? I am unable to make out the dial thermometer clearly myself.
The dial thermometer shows 22.5 °C
